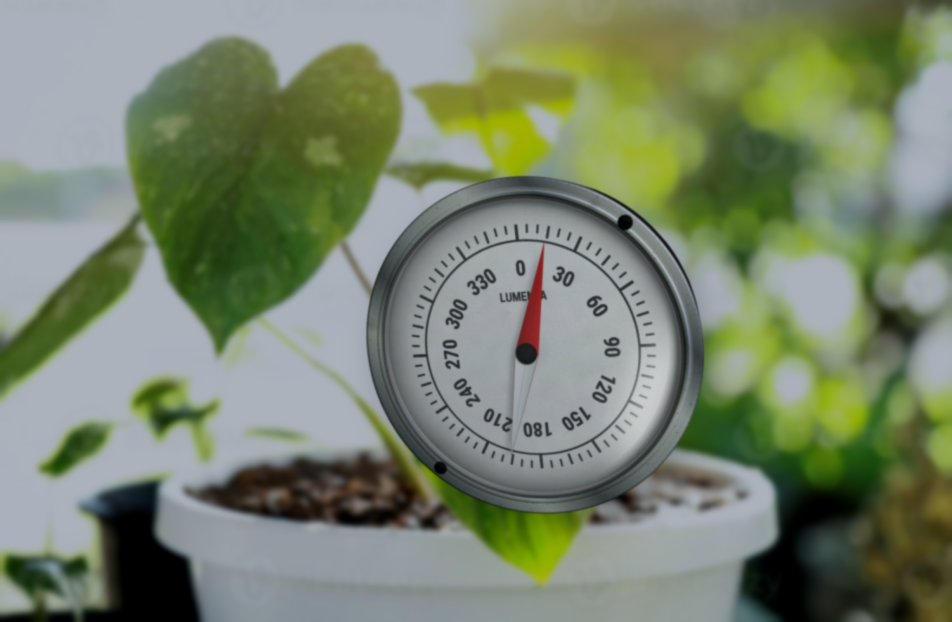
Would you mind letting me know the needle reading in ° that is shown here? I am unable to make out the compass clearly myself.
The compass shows 15 °
